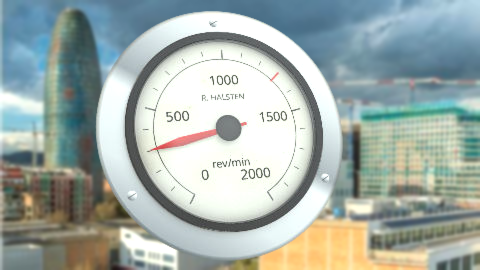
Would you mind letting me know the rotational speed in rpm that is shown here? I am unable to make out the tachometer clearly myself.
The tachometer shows 300 rpm
